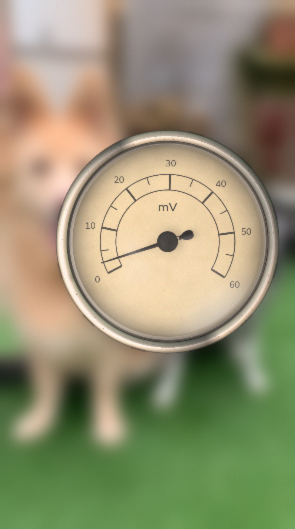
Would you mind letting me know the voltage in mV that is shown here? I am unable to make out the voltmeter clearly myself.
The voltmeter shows 2.5 mV
